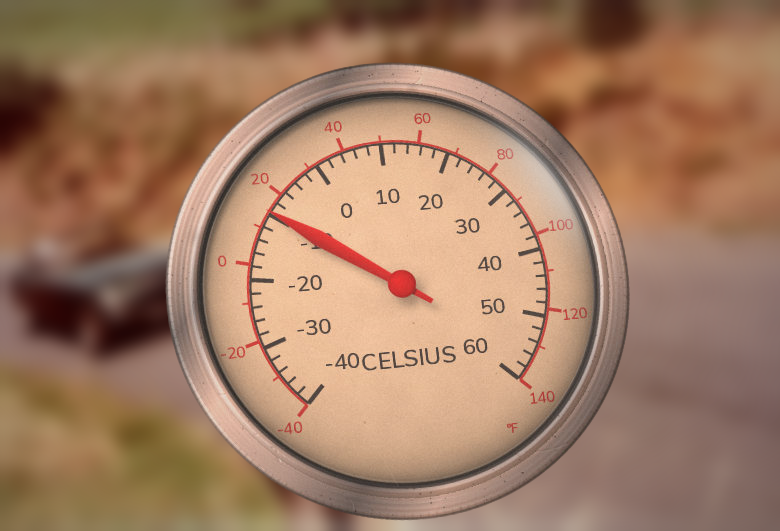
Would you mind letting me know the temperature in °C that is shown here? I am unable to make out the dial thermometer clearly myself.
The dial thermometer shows -10 °C
